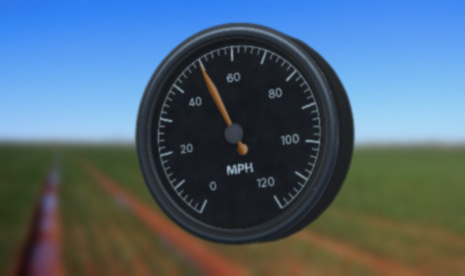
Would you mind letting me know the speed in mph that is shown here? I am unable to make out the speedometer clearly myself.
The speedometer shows 50 mph
